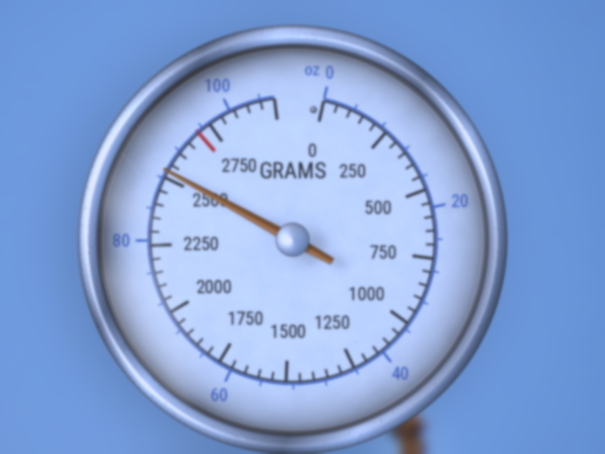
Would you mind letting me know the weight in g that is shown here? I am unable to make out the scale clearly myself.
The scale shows 2525 g
